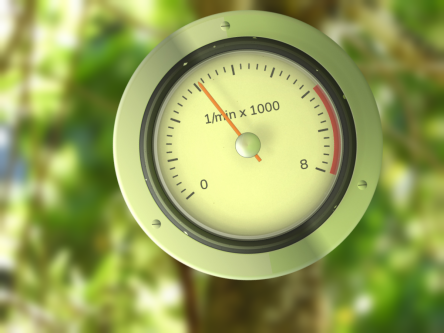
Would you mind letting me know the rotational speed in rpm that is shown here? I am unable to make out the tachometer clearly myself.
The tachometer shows 3100 rpm
